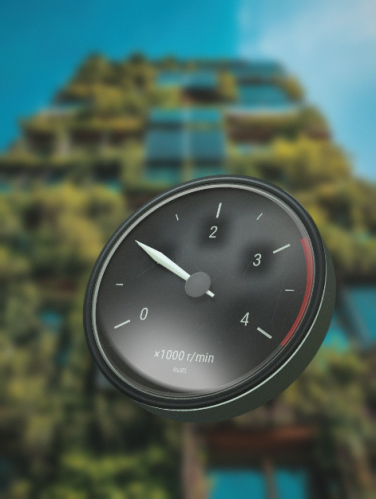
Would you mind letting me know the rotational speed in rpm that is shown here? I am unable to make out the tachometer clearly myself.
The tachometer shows 1000 rpm
